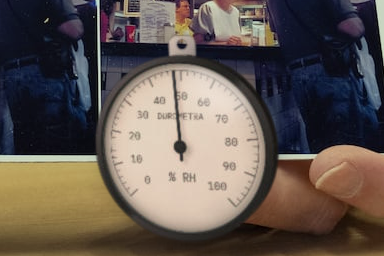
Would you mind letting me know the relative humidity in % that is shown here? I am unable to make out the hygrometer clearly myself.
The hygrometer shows 48 %
